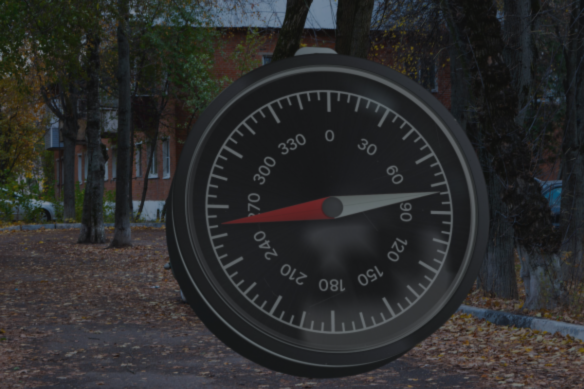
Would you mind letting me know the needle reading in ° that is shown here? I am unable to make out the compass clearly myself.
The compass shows 260 °
